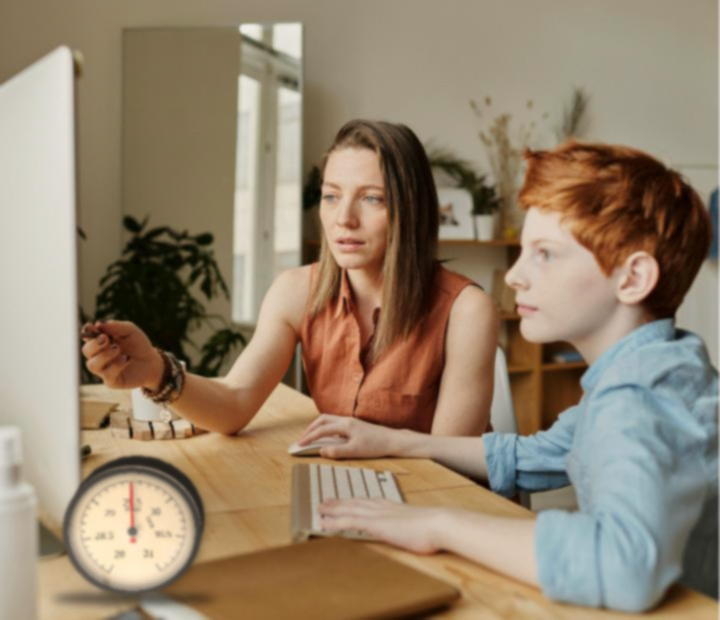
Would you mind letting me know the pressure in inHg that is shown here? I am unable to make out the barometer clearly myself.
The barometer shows 29.5 inHg
